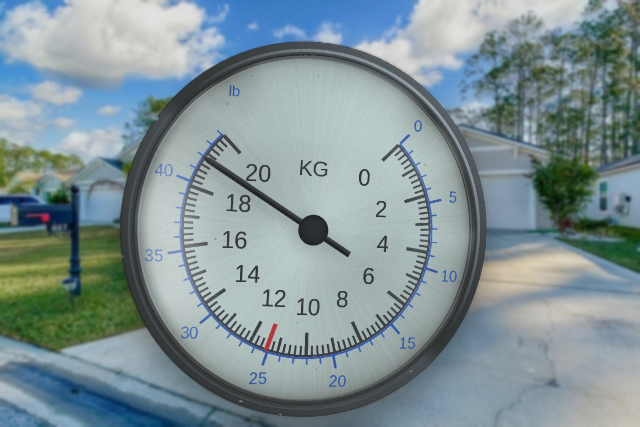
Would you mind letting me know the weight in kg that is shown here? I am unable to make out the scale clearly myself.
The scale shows 19 kg
